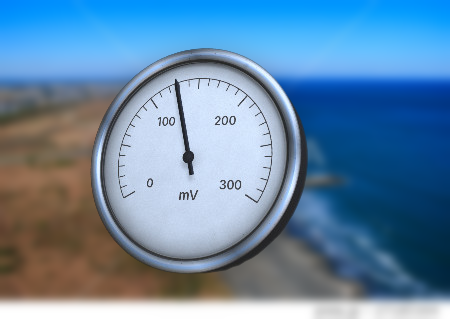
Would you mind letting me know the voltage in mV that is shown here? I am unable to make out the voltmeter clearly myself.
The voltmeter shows 130 mV
